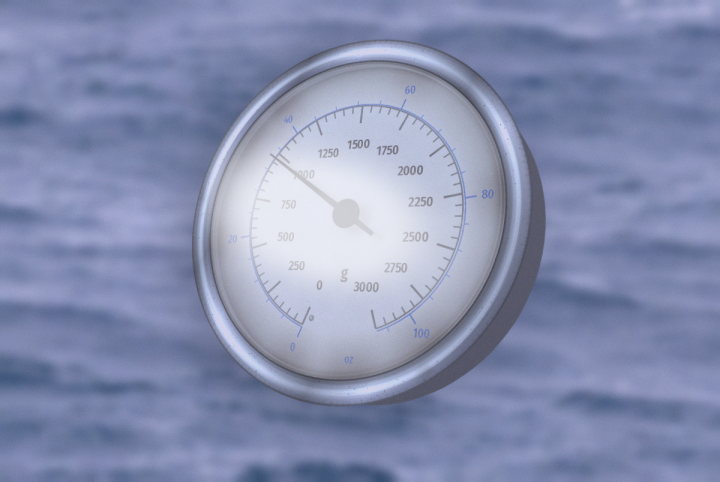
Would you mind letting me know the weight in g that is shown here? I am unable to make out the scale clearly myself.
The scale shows 975 g
